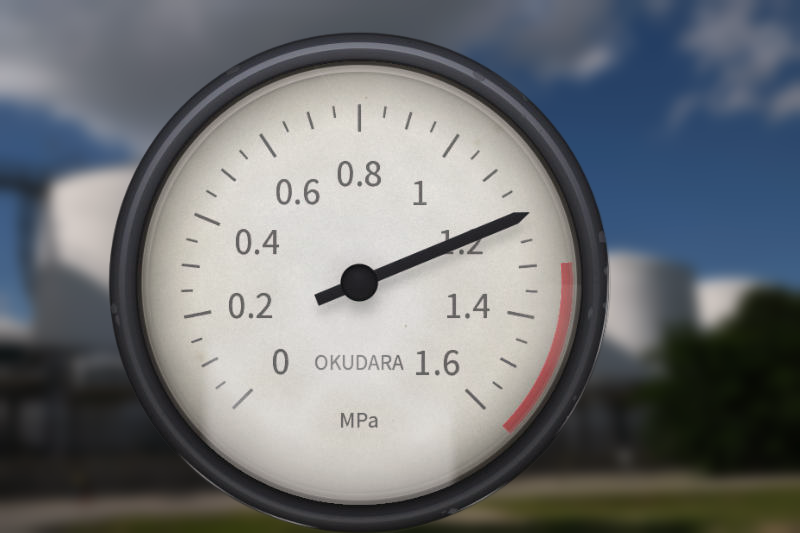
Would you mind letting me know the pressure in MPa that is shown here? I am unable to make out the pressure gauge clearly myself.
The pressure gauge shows 1.2 MPa
